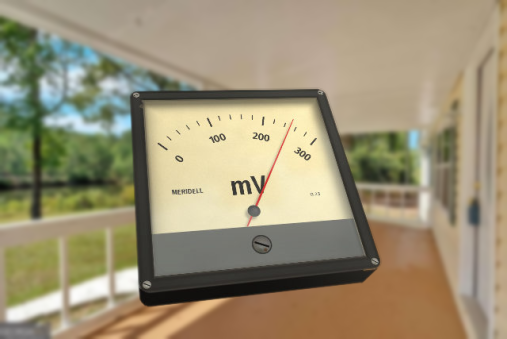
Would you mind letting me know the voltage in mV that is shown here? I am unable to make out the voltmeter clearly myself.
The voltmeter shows 250 mV
